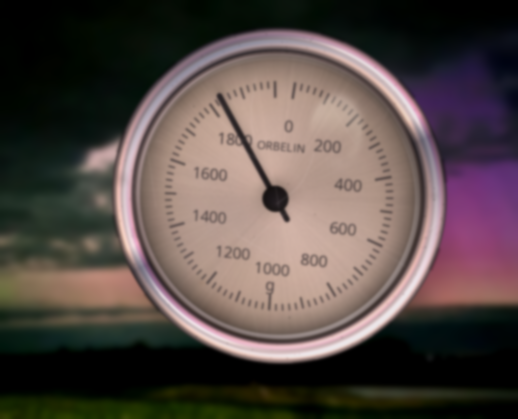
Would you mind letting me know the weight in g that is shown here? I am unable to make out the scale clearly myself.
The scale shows 1840 g
